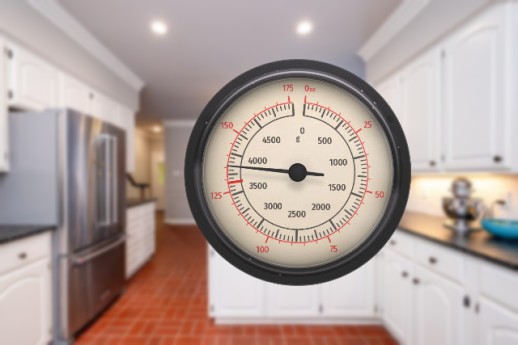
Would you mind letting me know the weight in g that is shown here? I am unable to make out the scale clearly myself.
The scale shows 3850 g
